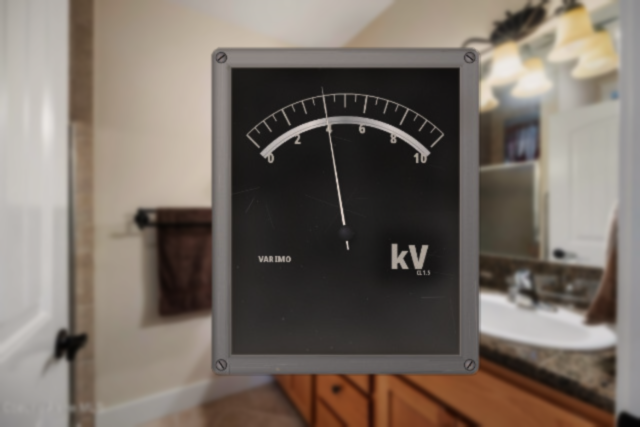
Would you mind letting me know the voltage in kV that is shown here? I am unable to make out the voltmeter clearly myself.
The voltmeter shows 4 kV
